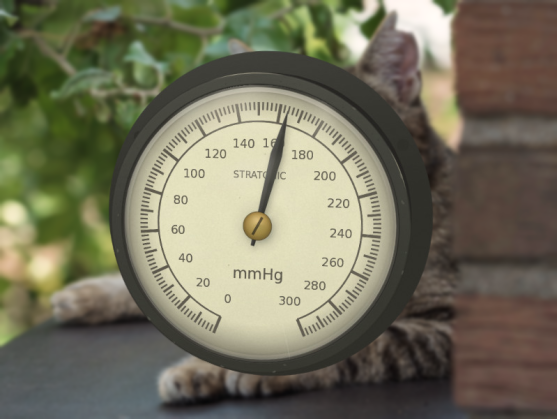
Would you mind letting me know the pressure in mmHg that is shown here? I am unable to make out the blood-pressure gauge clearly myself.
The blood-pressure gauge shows 164 mmHg
